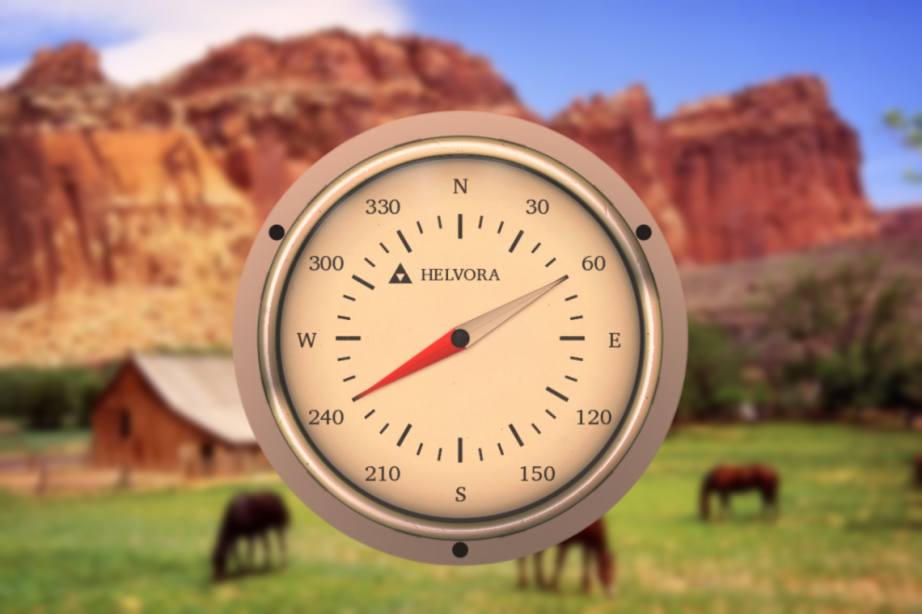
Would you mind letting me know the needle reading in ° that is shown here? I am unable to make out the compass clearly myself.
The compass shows 240 °
